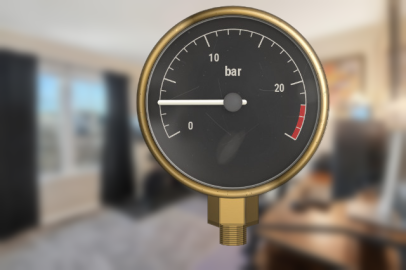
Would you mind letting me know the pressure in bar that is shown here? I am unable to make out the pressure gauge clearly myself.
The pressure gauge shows 3 bar
